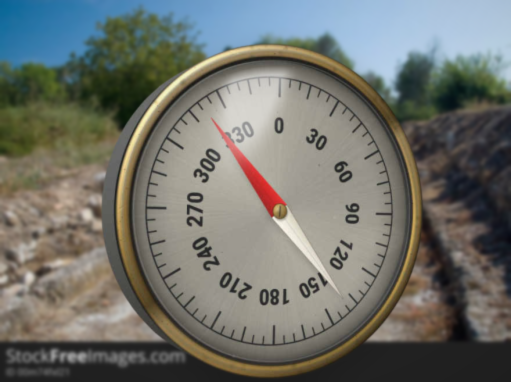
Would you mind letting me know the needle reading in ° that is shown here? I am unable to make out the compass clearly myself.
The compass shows 320 °
